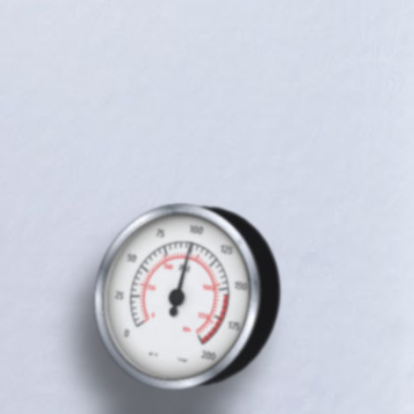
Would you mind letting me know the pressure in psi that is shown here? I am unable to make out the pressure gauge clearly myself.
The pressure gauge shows 100 psi
